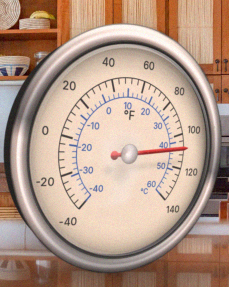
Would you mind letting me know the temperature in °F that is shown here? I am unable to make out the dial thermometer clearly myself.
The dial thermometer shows 108 °F
